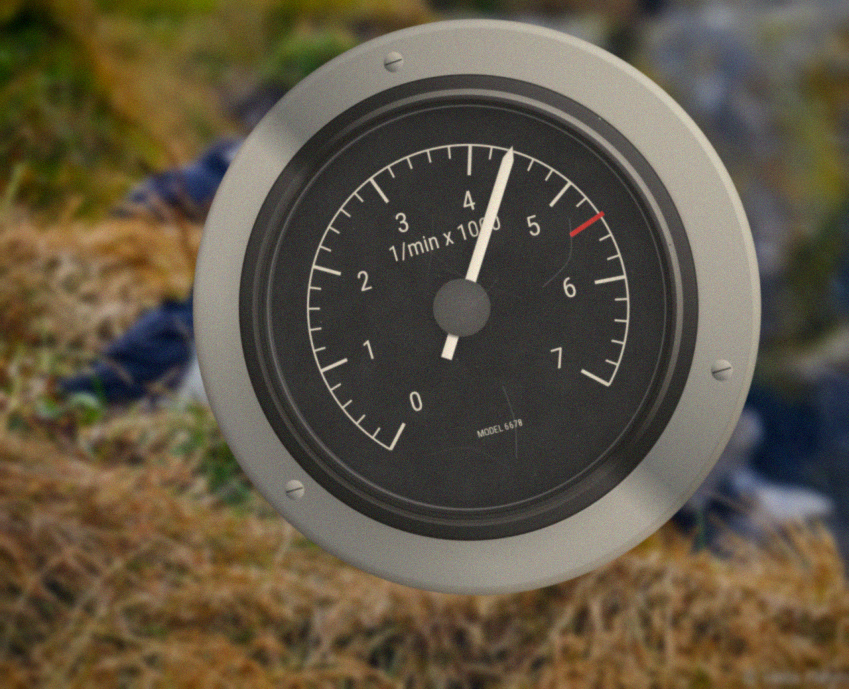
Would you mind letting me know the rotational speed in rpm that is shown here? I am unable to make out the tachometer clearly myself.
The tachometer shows 4400 rpm
